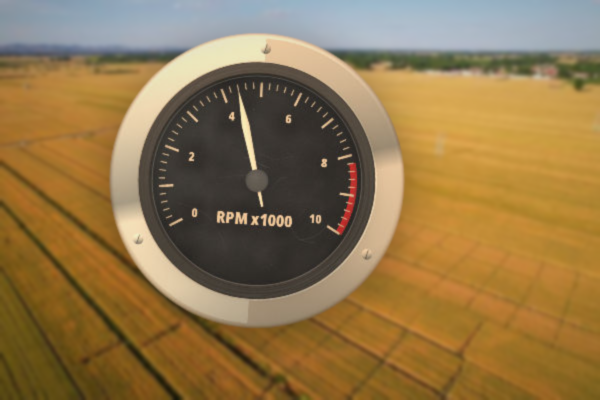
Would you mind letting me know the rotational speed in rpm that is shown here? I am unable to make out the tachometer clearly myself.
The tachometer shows 4400 rpm
